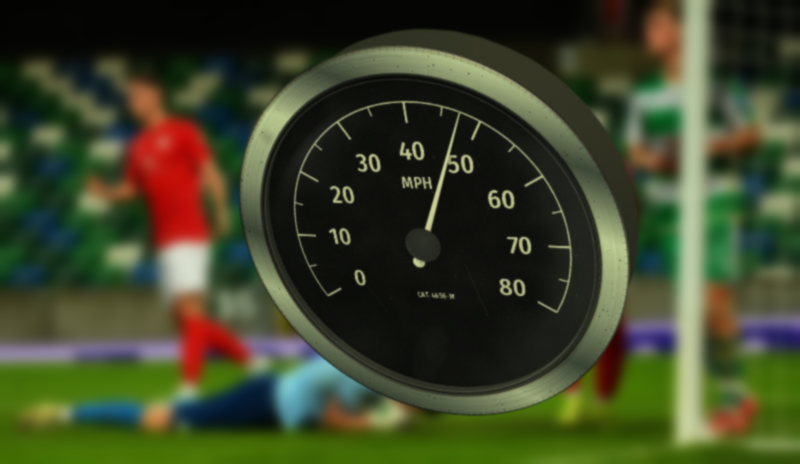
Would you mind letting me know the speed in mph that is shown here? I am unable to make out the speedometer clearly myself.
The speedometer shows 47.5 mph
